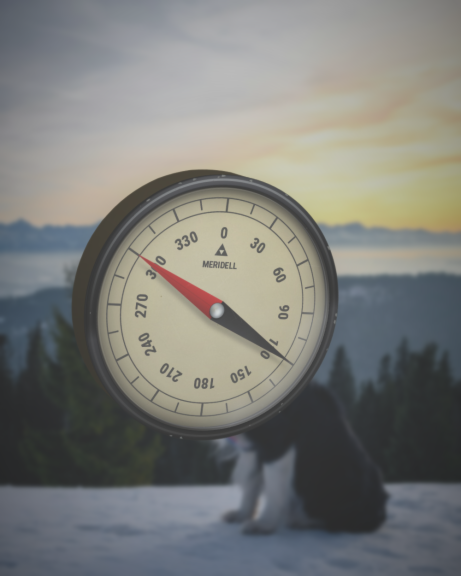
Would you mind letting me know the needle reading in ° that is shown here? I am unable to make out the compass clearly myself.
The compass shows 300 °
